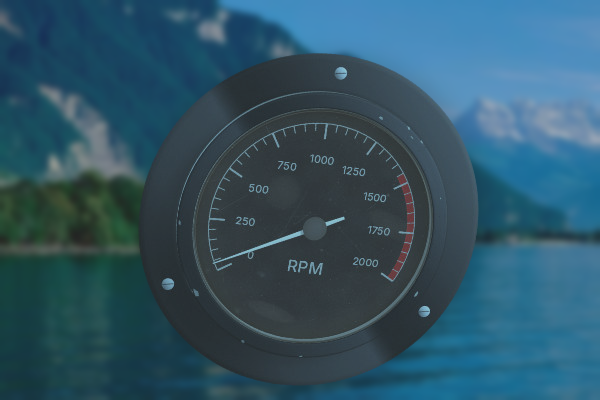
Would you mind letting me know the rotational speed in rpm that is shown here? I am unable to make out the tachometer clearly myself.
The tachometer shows 50 rpm
